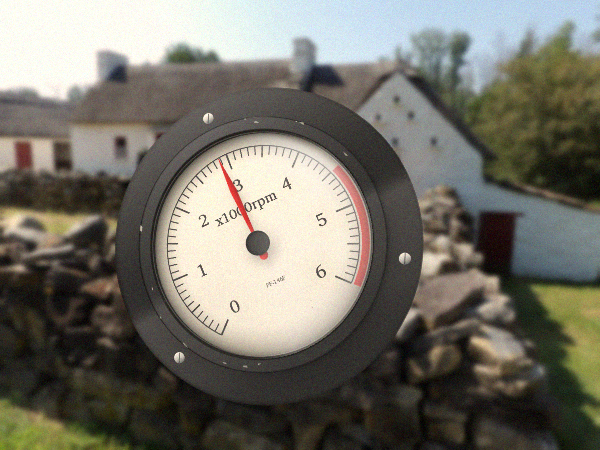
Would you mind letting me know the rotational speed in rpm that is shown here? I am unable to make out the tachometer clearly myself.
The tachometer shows 2900 rpm
